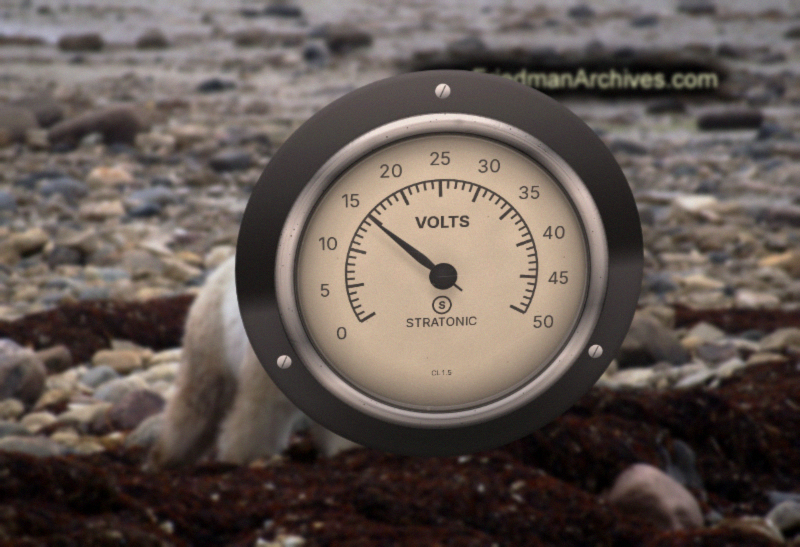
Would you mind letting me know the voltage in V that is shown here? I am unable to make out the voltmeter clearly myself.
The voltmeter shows 15 V
